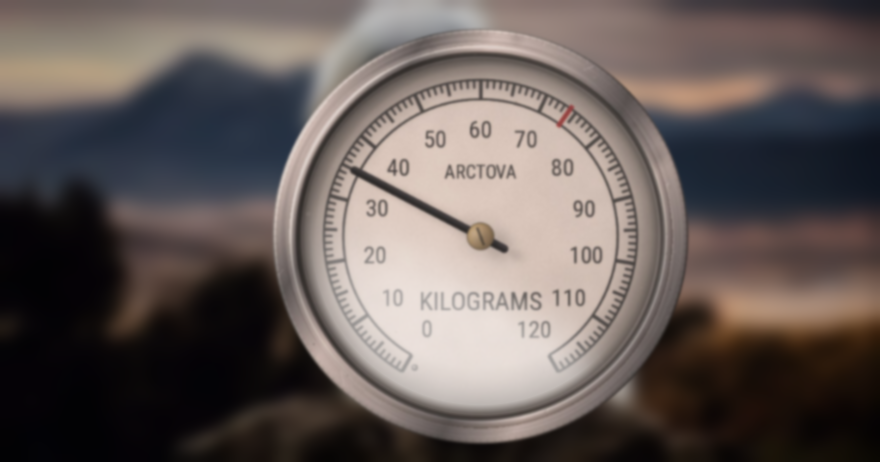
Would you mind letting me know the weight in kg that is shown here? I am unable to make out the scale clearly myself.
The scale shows 35 kg
